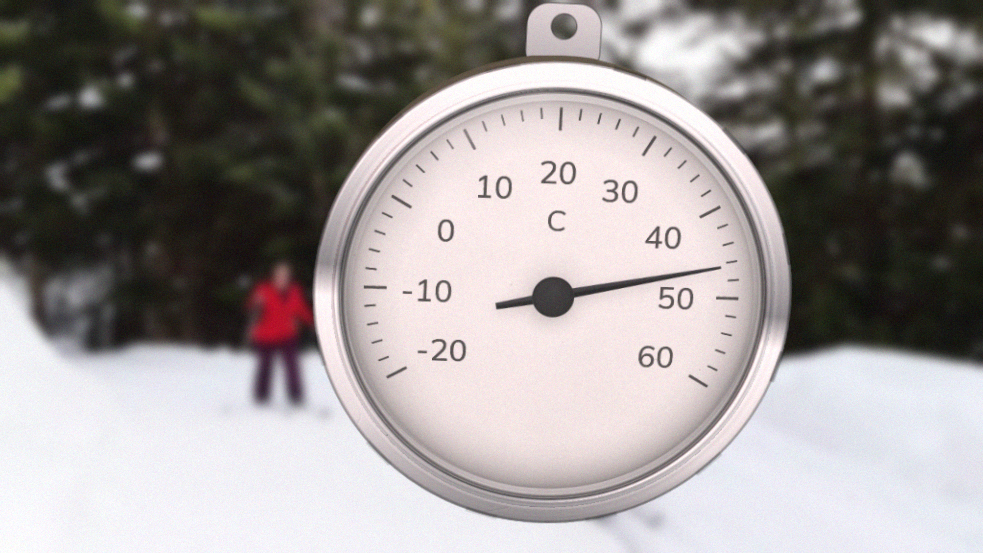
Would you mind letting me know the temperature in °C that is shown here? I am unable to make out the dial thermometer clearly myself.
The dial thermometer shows 46 °C
